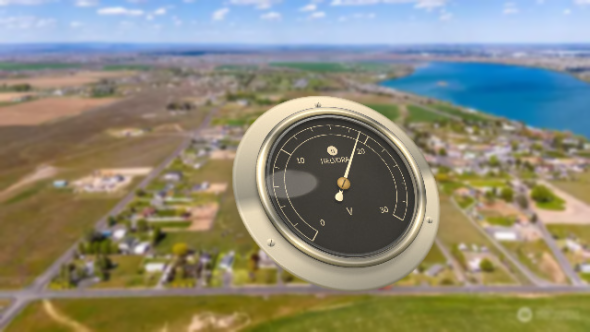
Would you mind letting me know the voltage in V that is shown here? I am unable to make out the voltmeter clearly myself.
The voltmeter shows 19 V
